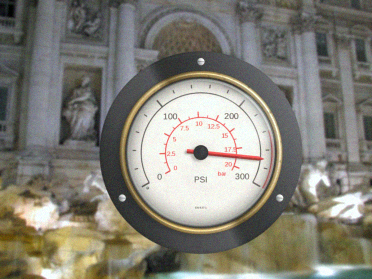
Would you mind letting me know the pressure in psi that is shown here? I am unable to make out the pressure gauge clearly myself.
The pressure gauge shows 270 psi
